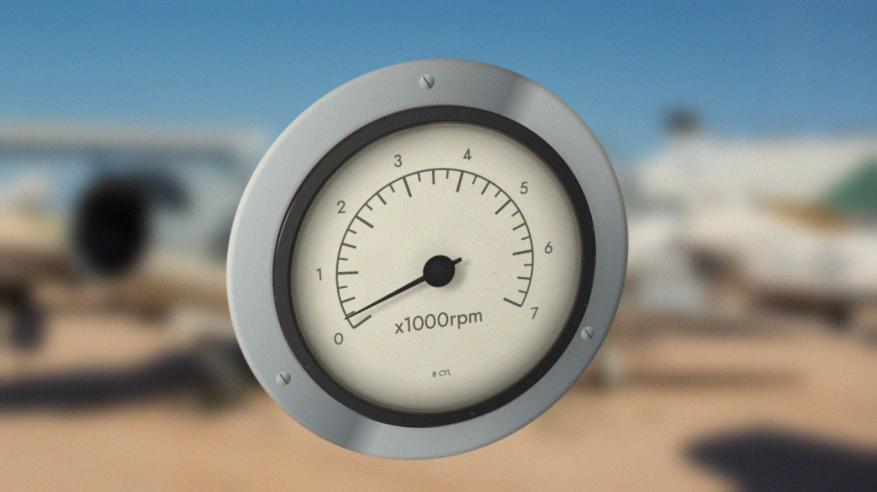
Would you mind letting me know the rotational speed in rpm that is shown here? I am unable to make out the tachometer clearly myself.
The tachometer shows 250 rpm
